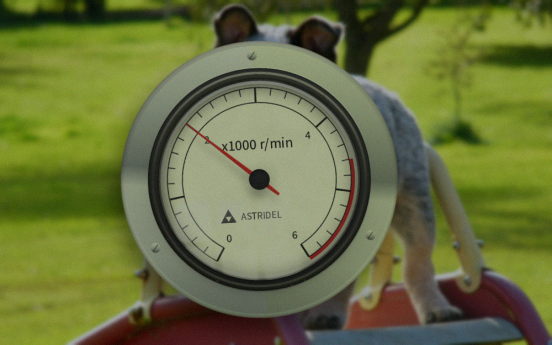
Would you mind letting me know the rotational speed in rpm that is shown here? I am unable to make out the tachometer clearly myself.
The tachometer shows 2000 rpm
